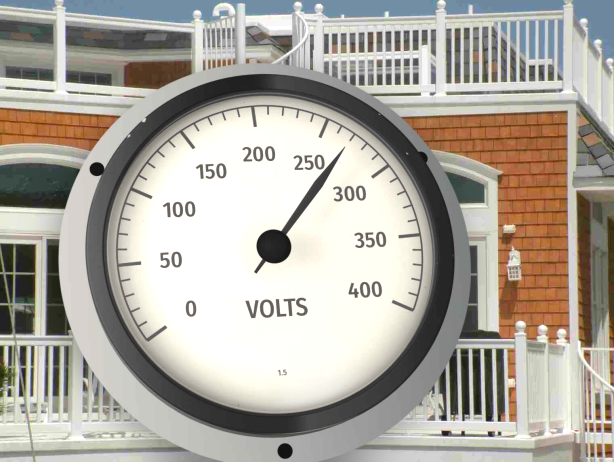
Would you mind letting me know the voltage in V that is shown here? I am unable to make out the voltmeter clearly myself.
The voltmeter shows 270 V
